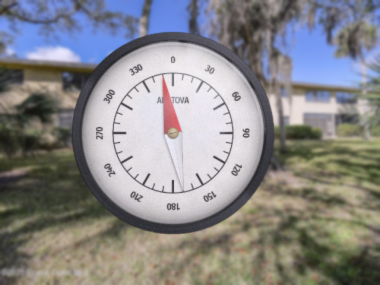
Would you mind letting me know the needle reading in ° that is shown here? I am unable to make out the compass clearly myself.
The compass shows 350 °
